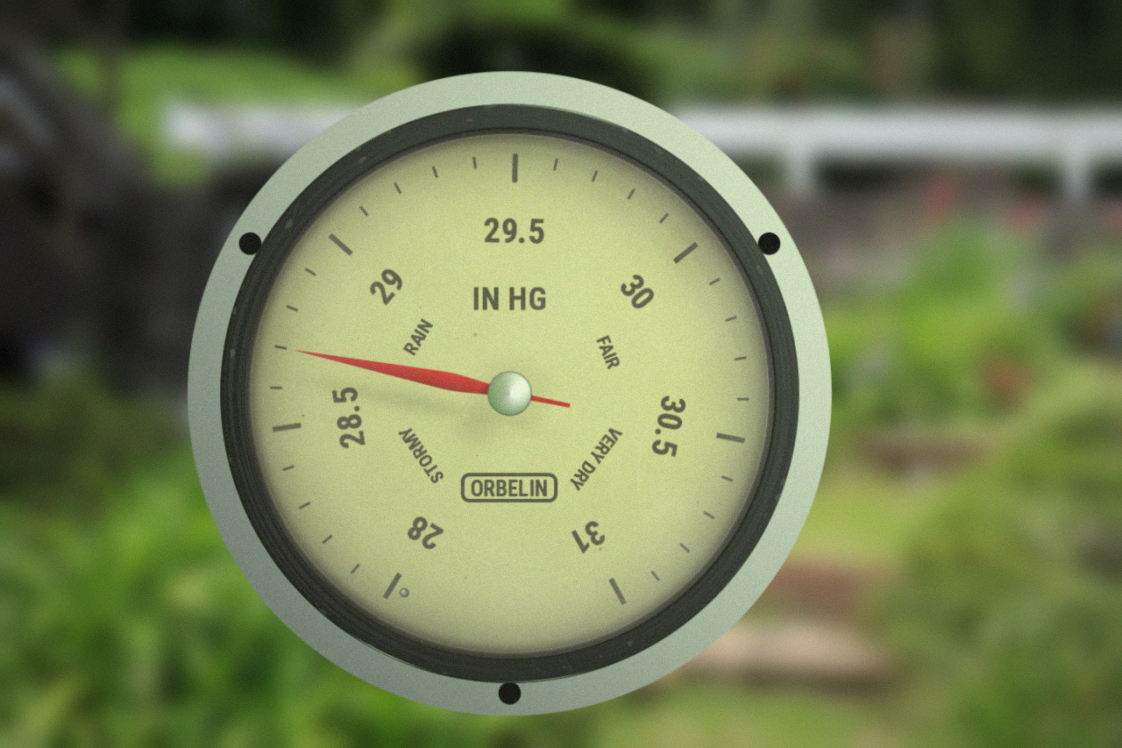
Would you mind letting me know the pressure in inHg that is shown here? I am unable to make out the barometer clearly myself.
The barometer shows 28.7 inHg
